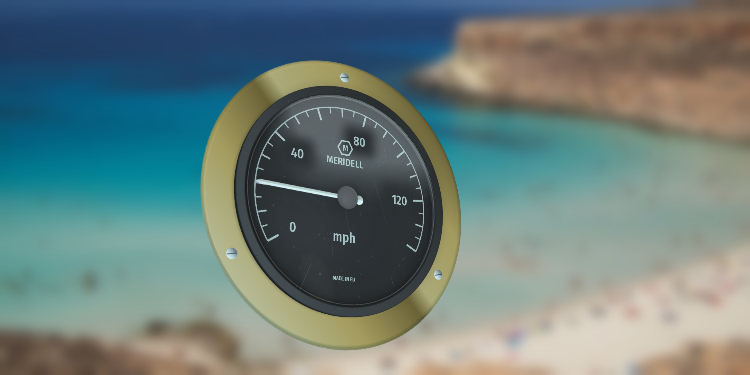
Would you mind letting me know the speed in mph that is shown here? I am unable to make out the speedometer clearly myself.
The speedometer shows 20 mph
